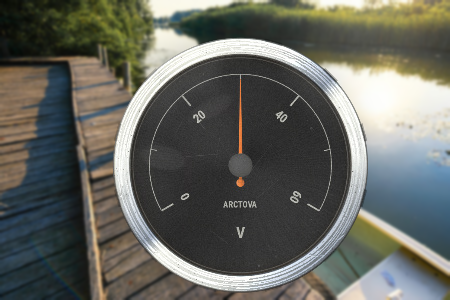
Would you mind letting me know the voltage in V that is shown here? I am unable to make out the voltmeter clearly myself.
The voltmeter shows 30 V
